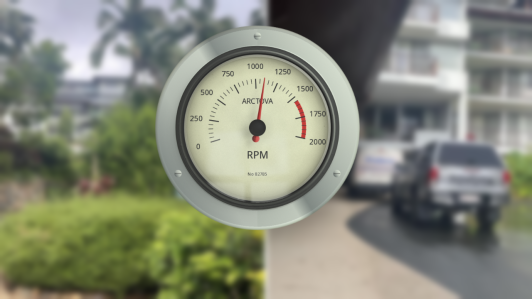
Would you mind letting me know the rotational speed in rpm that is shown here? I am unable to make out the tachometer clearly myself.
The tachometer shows 1100 rpm
